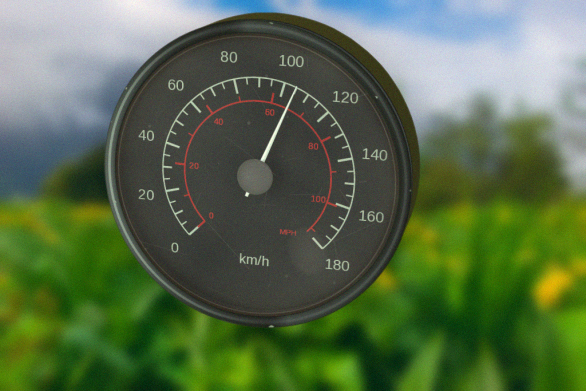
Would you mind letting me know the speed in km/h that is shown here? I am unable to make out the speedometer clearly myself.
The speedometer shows 105 km/h
